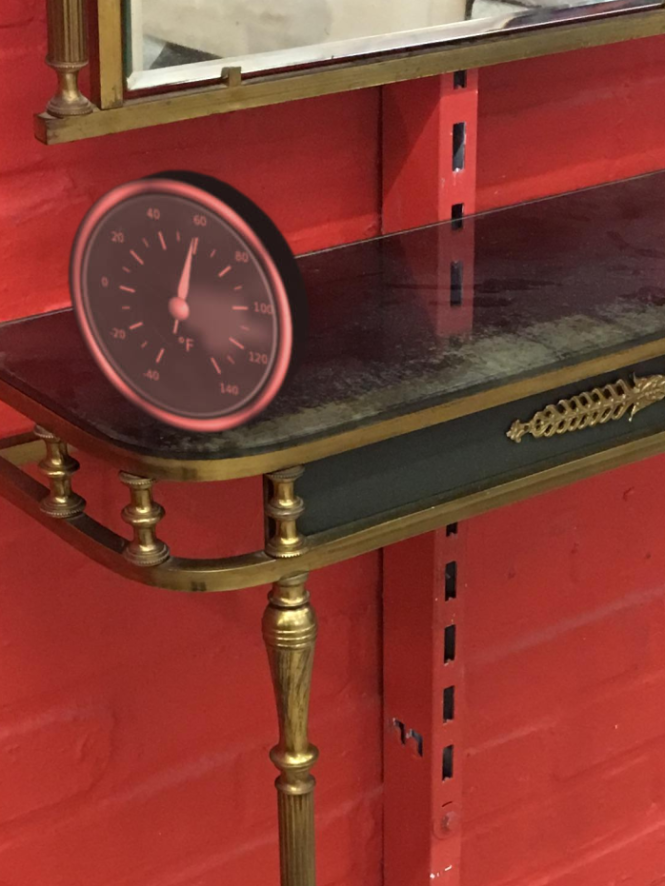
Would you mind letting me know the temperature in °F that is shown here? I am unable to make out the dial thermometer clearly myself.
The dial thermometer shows 60 °F
